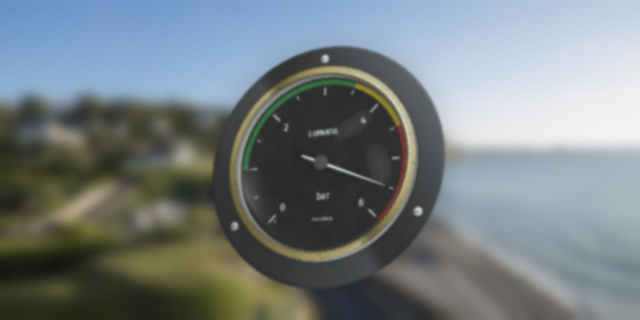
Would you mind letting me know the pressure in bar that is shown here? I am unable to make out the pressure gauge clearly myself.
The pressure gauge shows 5.5 bar
